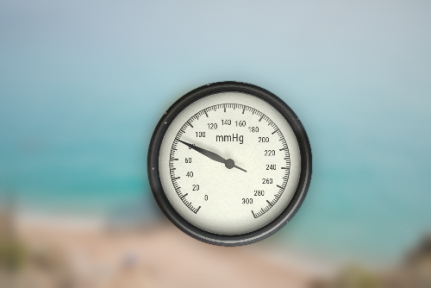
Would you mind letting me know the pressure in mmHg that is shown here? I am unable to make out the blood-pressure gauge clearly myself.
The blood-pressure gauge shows 80 mmHg
